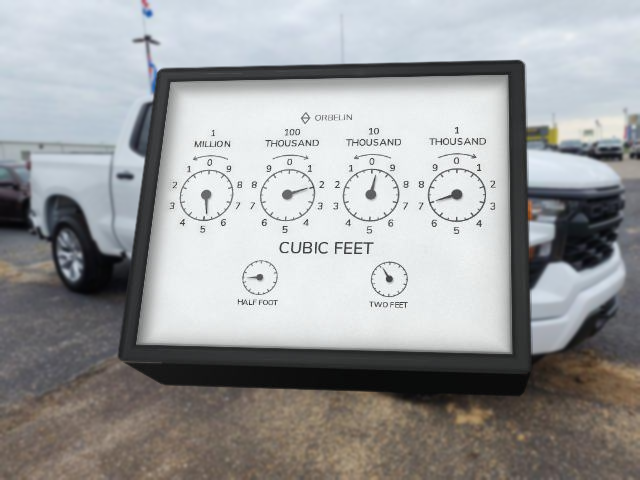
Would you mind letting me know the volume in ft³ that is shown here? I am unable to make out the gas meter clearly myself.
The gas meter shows 519700 ft³
